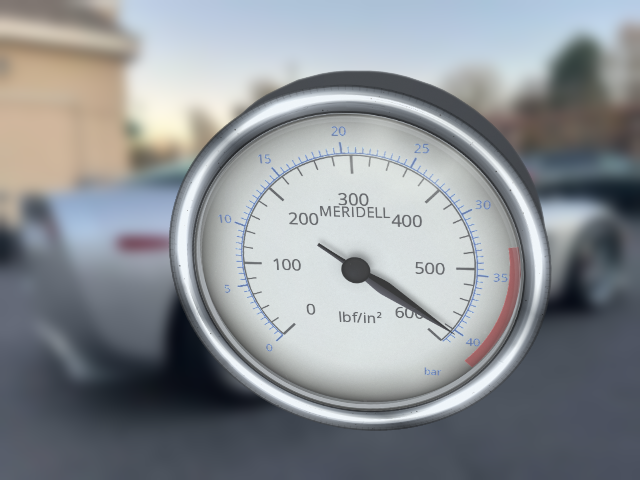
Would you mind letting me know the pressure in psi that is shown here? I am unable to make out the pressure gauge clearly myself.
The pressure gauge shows 580 psi
